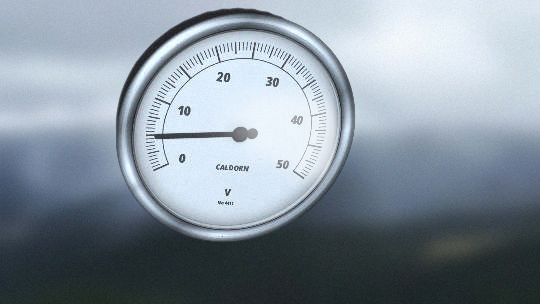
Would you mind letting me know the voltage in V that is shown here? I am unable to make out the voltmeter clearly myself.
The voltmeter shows 5 V
